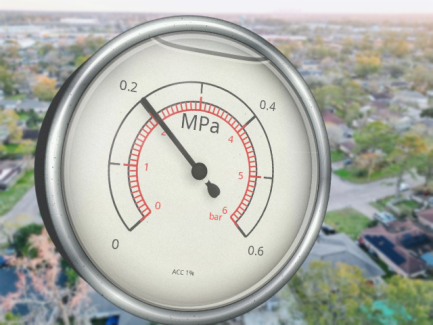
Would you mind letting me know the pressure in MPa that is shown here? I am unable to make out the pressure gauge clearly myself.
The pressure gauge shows 0.2 MPa
